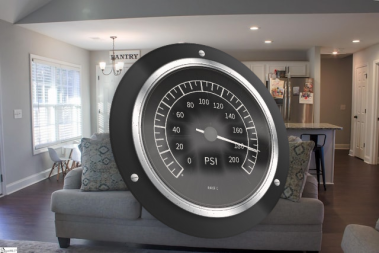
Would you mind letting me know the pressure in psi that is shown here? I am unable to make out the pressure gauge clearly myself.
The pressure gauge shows 180 psi
